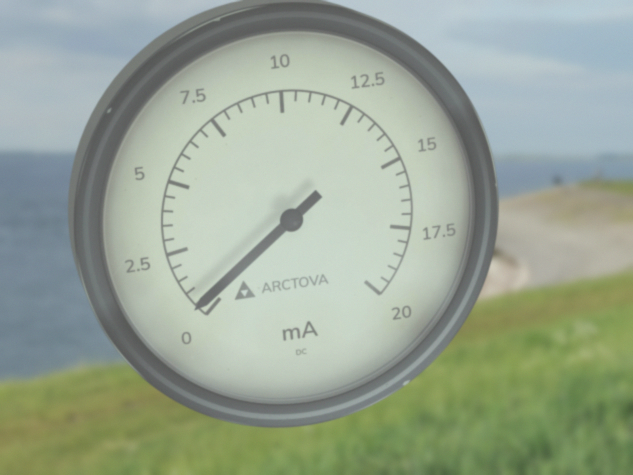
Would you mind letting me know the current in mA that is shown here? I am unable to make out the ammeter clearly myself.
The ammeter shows 0.5 mA
